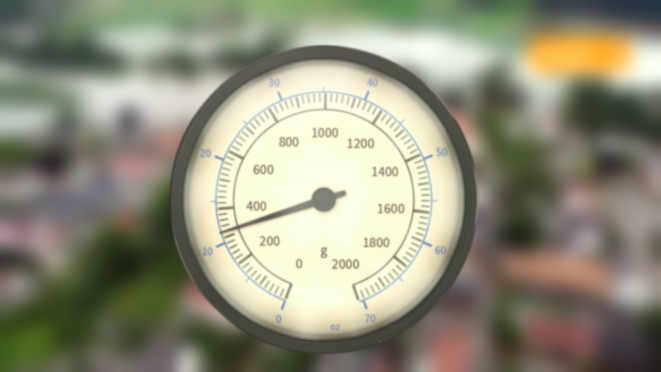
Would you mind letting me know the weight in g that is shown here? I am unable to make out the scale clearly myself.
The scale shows 320 g
